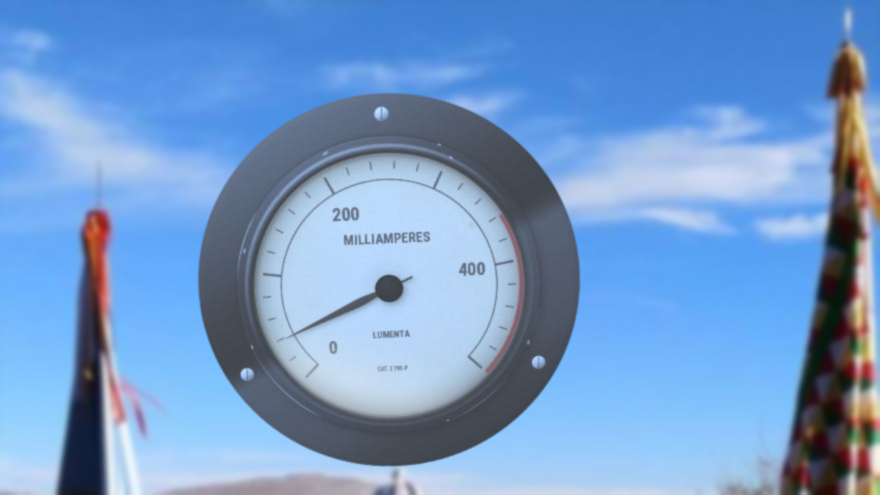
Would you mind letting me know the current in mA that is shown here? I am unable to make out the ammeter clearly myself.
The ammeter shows 40 mA
